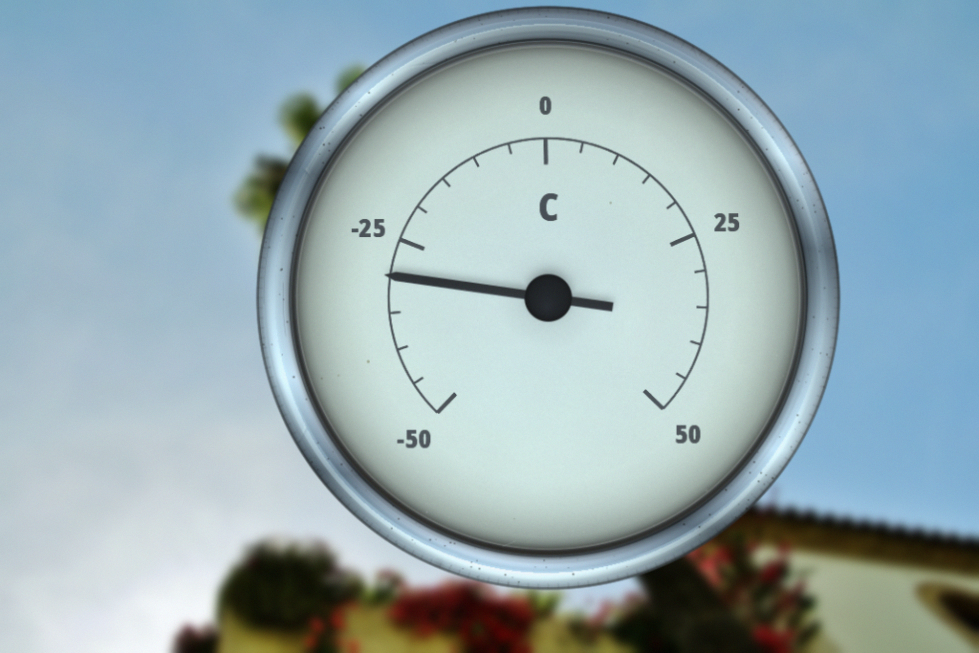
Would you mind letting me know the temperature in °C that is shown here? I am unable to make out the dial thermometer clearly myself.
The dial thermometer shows -30 °C
